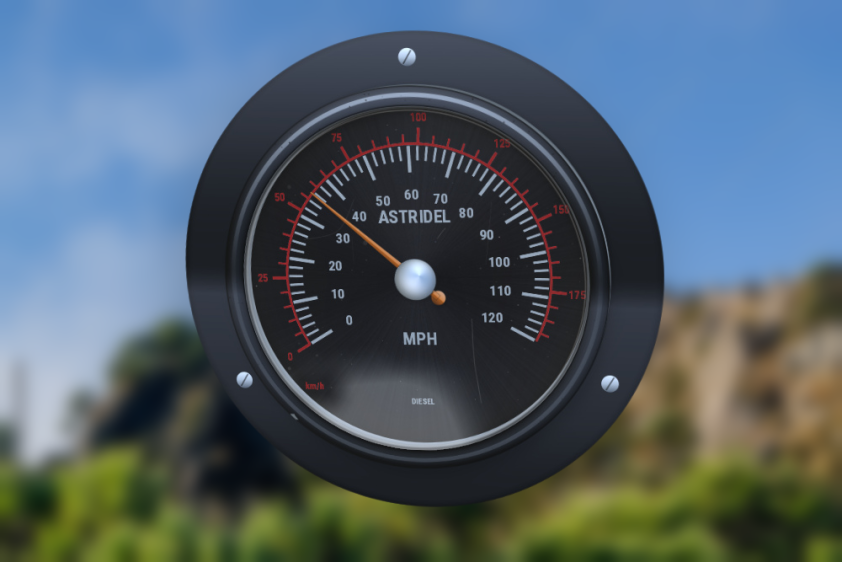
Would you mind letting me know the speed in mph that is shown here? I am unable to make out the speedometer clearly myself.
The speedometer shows 36 mph
